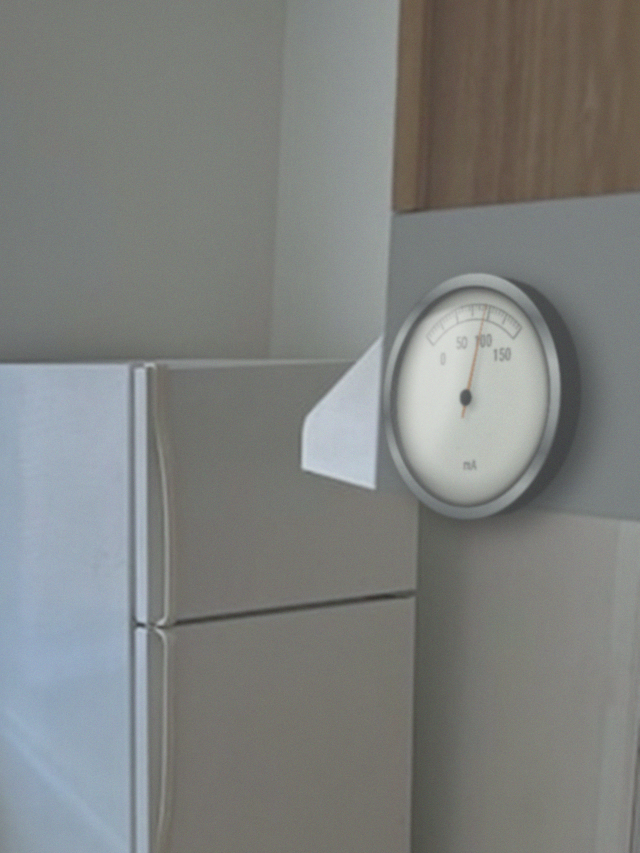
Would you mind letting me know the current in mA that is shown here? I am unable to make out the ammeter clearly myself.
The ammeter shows 100 mA
